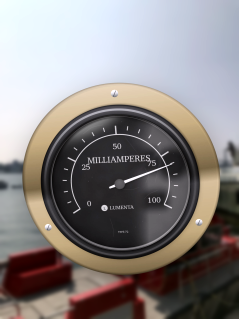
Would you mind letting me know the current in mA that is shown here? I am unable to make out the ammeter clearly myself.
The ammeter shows 80 mA
